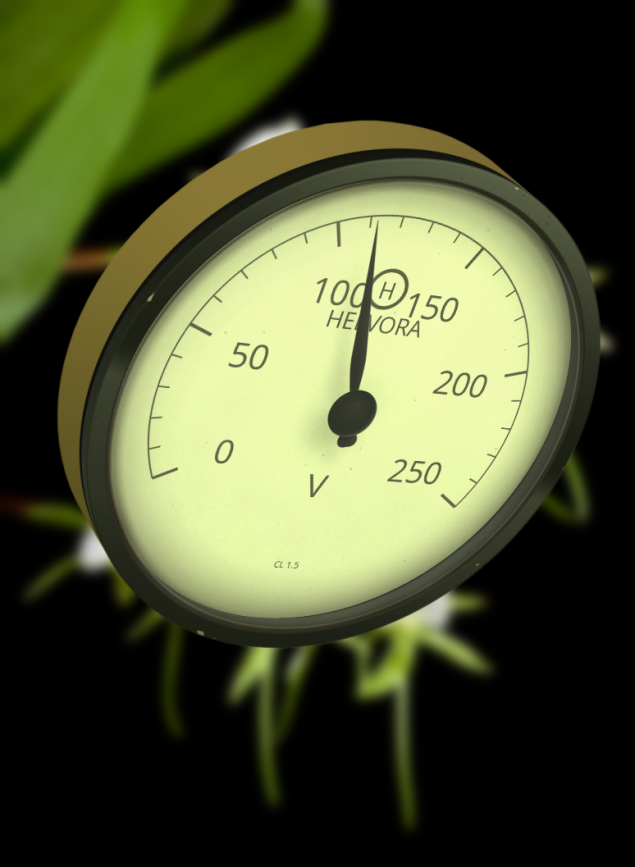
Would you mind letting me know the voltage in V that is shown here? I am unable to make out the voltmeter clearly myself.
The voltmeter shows 110 V
